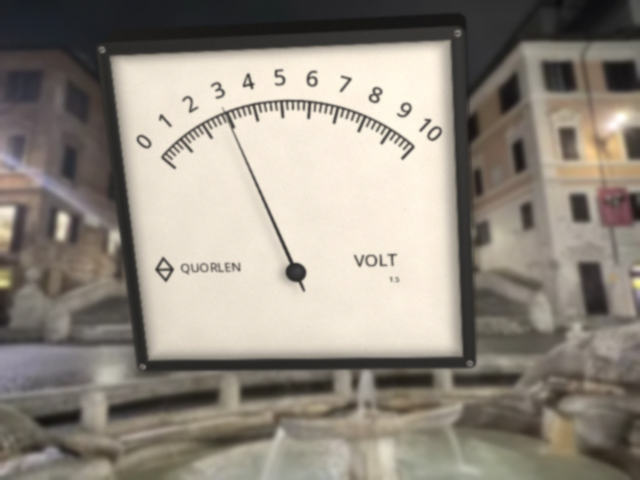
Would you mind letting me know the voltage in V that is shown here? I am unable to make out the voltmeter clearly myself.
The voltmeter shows 3 V
